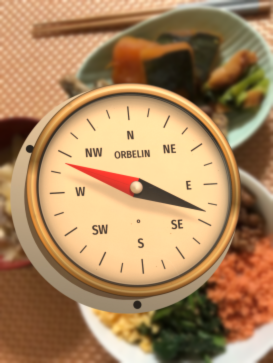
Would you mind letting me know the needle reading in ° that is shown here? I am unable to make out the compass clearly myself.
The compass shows 292.5 °
